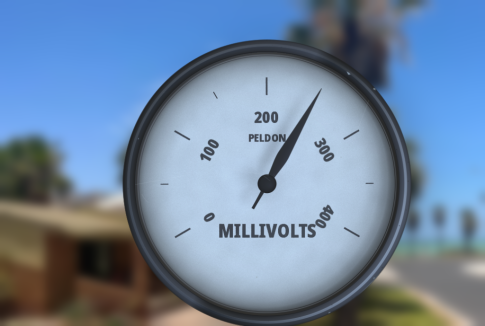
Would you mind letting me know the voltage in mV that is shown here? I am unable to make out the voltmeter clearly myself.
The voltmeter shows 250 mV
